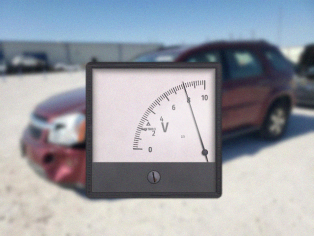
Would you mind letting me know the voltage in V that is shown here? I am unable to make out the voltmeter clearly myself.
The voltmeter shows 8 V
